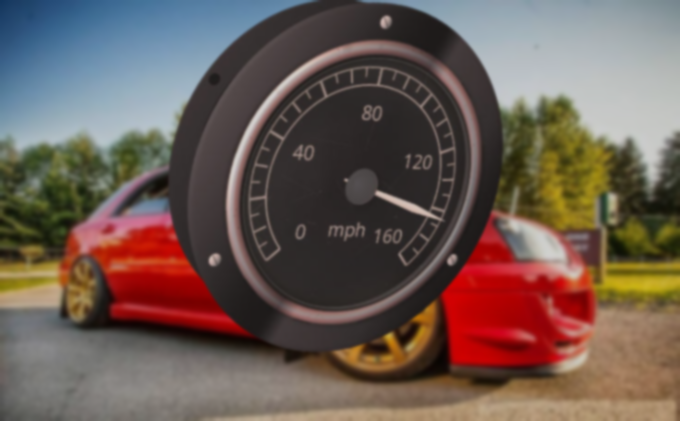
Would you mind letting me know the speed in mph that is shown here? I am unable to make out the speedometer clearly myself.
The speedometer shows 142.5 mph
